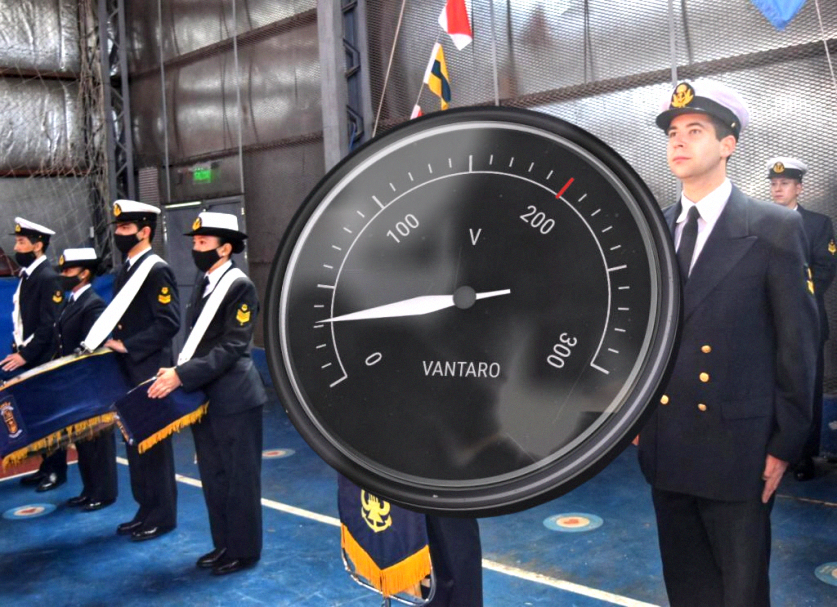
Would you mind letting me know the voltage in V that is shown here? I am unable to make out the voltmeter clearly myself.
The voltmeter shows 30 V
